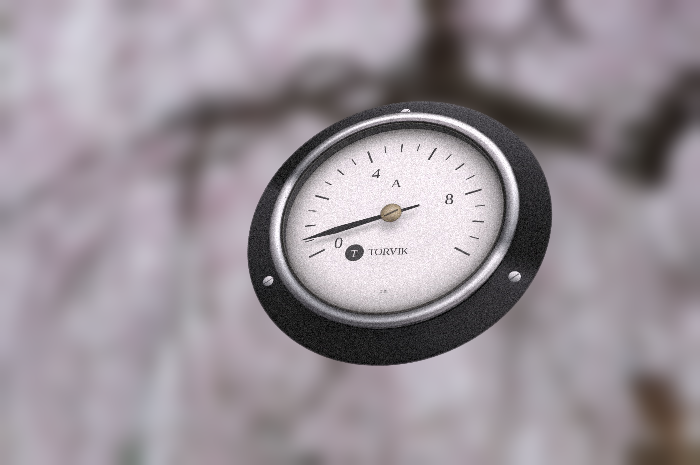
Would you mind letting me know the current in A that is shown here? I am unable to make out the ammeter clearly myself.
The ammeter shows 0.5 A
